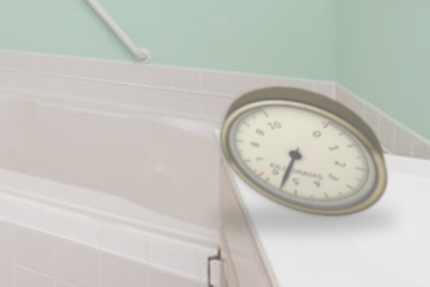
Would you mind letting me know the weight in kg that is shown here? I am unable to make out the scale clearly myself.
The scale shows 5.5 kg
